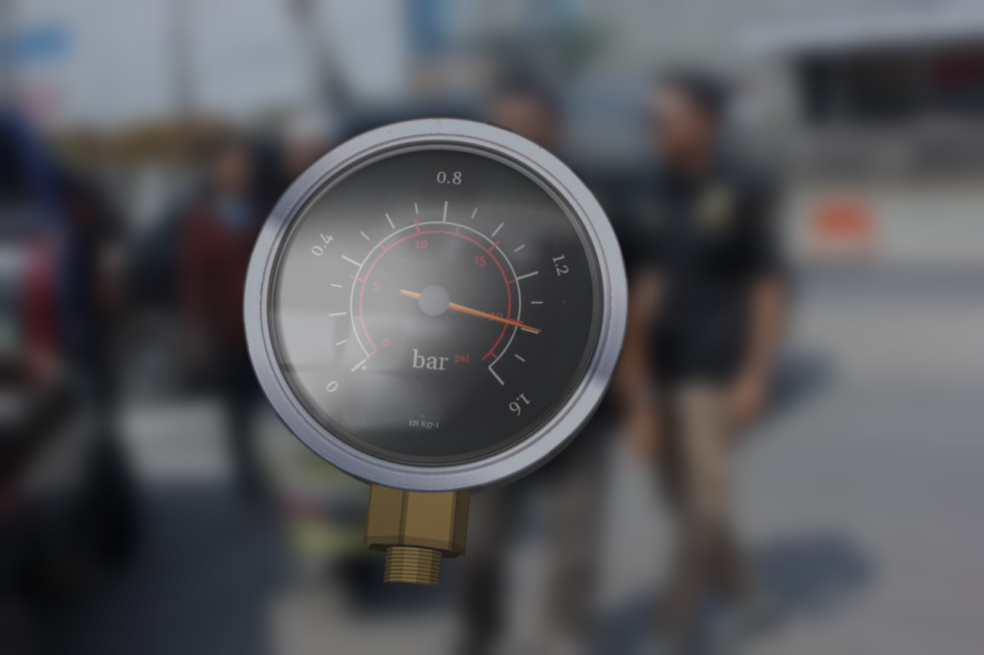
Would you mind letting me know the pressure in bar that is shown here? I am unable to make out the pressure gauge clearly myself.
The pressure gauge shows 1.4 bar
